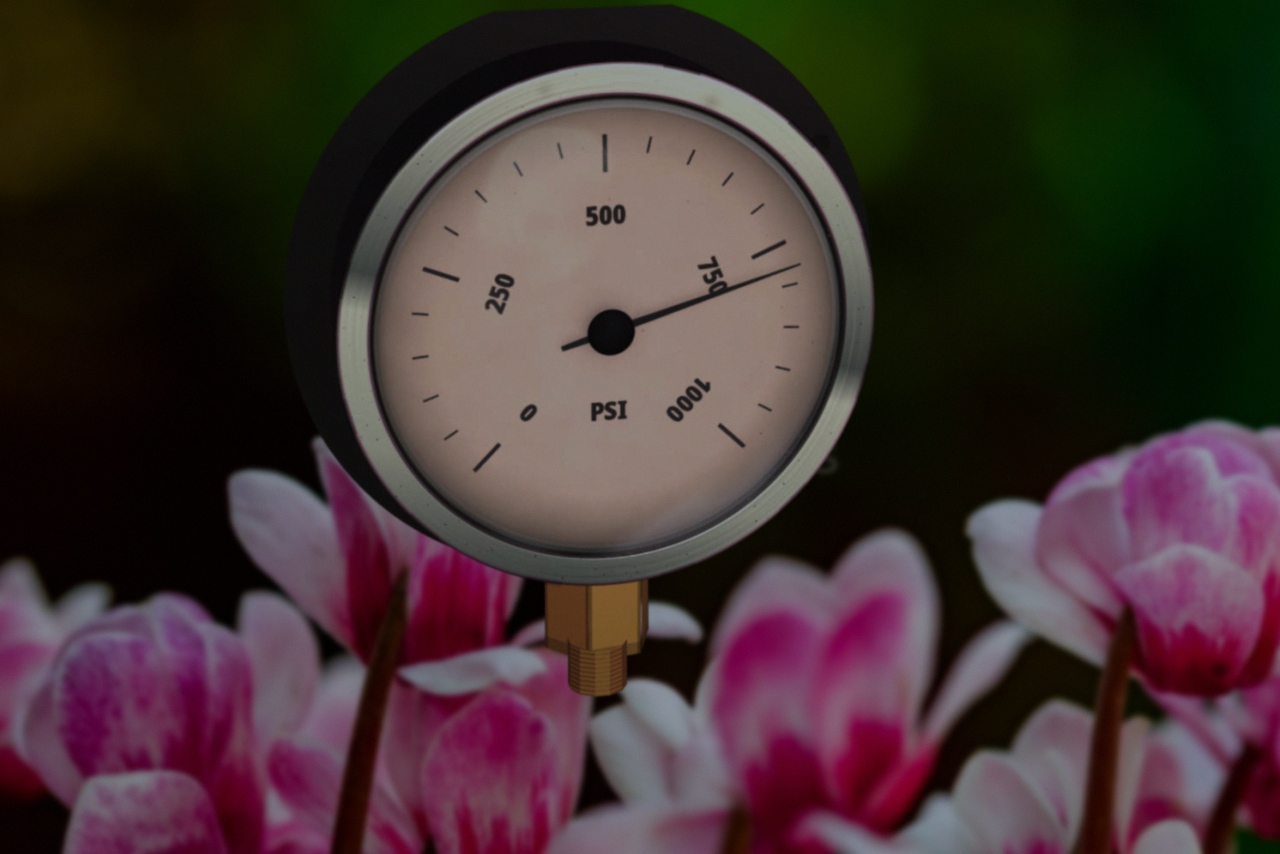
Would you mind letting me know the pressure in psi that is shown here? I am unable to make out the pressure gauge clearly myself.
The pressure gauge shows 775 psi
